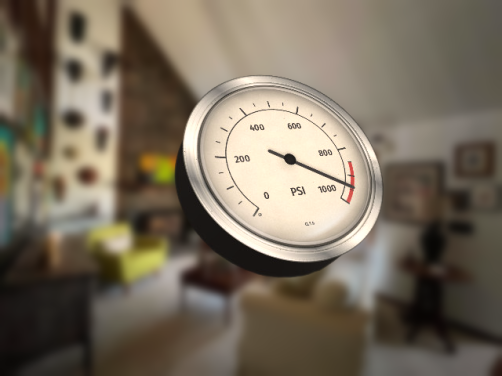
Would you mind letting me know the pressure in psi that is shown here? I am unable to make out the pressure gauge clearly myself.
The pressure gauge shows 950 psi
